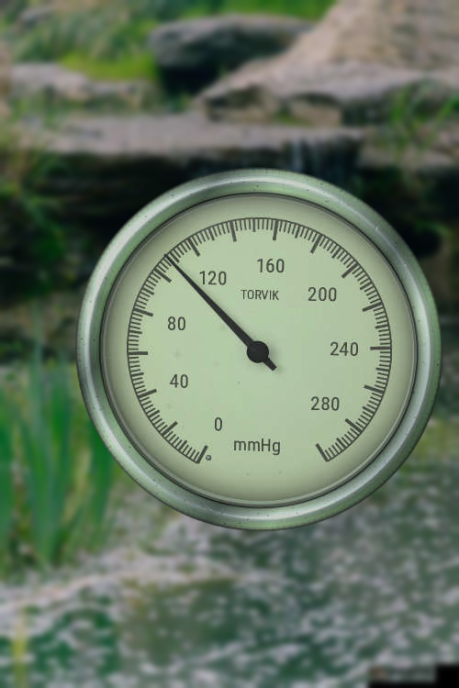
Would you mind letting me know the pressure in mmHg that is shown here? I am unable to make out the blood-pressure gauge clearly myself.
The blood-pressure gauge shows 108 mmHg
